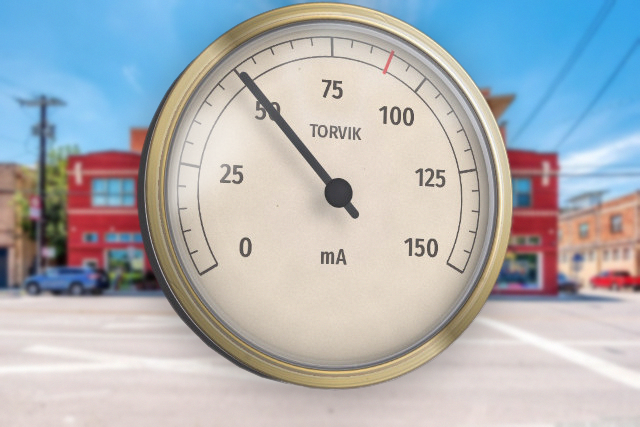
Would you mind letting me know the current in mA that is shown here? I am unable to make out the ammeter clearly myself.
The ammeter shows 50 mA
